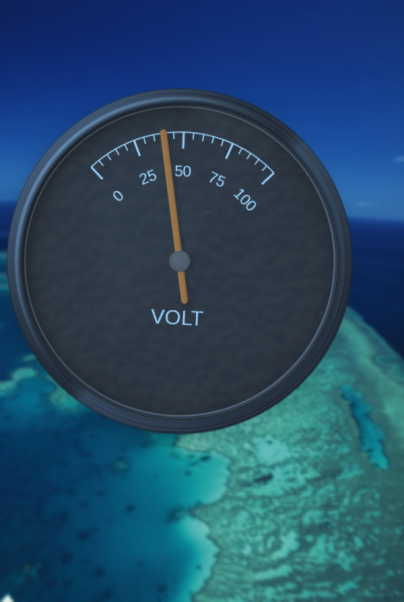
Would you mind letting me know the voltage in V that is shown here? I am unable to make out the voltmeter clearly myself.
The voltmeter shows 40 V
